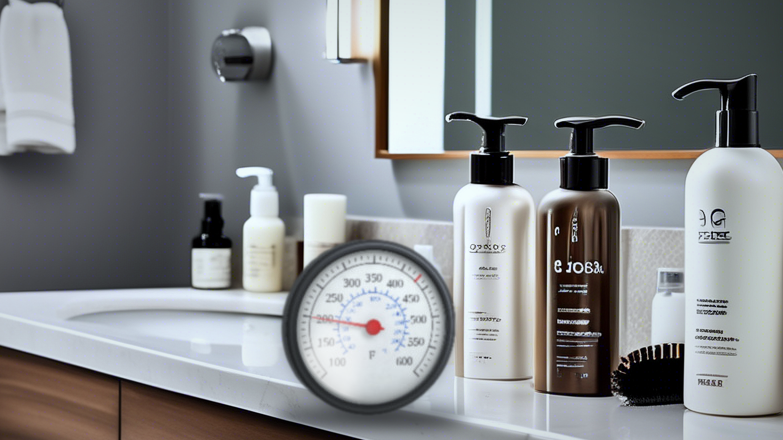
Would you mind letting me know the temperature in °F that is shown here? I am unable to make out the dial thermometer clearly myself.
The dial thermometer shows 200 °F
